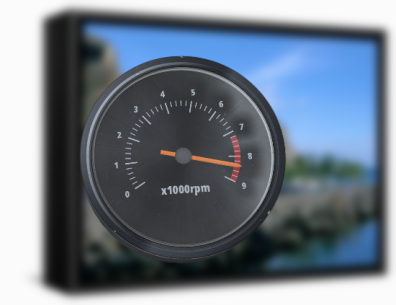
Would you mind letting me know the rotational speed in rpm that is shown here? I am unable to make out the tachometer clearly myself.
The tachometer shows 8400 rpm
